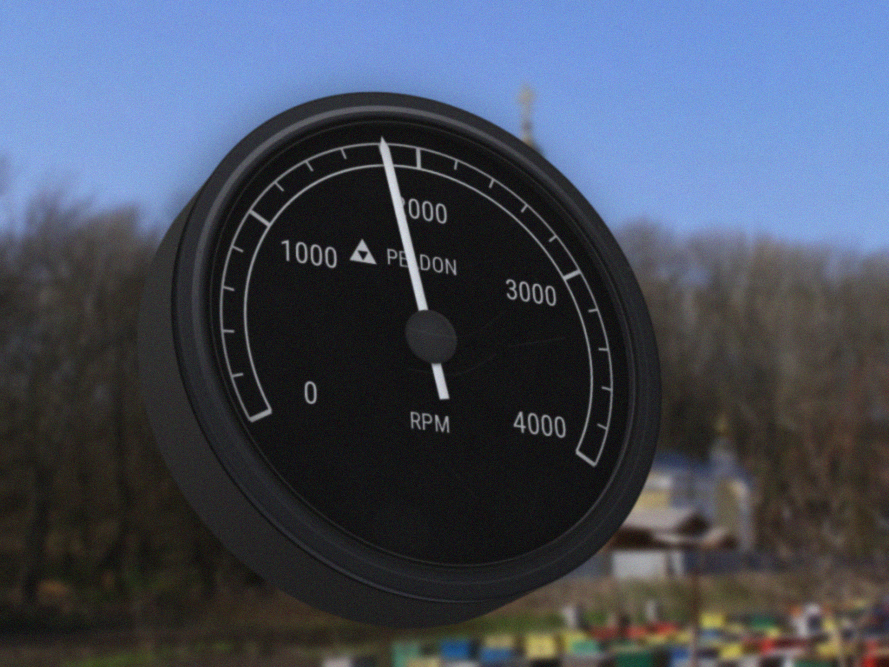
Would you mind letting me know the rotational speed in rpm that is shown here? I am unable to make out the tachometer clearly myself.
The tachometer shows 1800 rpm
